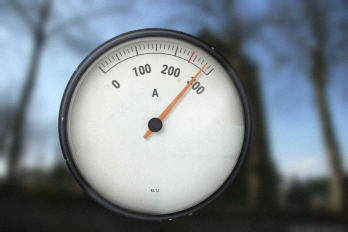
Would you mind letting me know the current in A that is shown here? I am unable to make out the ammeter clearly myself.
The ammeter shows 280 A
